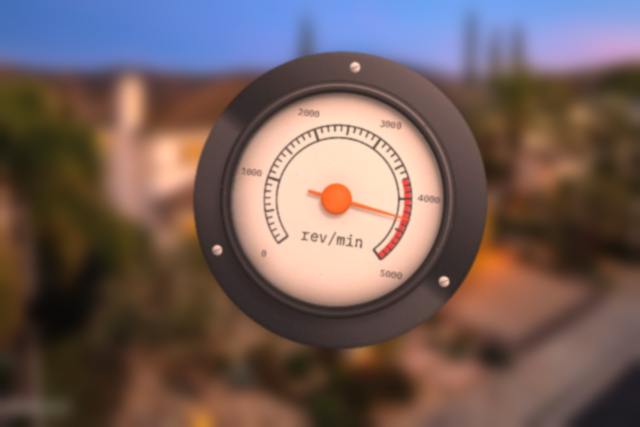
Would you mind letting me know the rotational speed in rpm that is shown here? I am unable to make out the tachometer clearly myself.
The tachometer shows 4300 rpm
